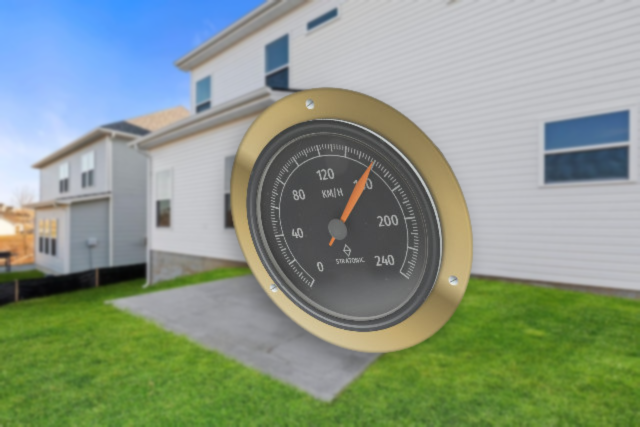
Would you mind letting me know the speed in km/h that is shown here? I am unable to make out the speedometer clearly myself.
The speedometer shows 160 km/h
